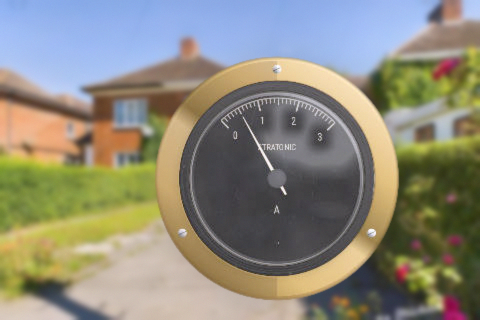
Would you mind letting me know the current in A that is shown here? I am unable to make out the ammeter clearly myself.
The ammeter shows 0.5 A
